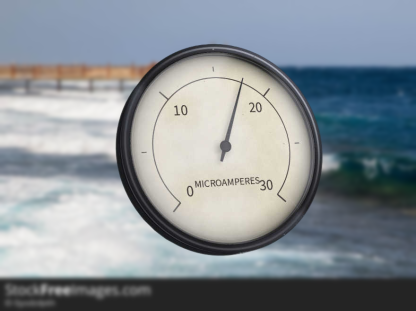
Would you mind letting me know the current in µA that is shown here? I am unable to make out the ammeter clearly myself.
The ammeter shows 17.5 µA
